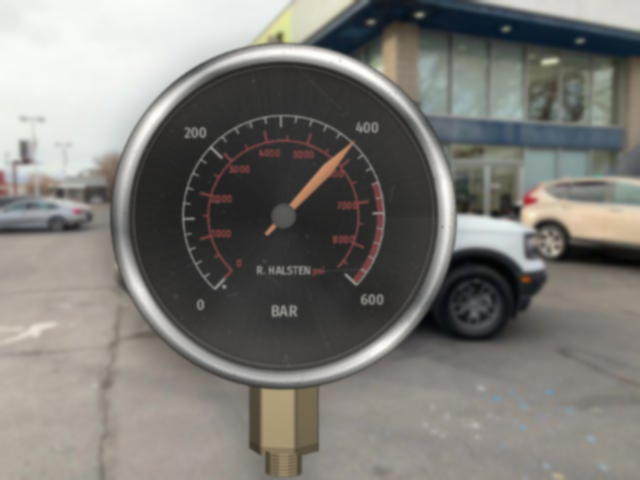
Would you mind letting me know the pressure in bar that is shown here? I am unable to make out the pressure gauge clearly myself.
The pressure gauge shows 400 bar
